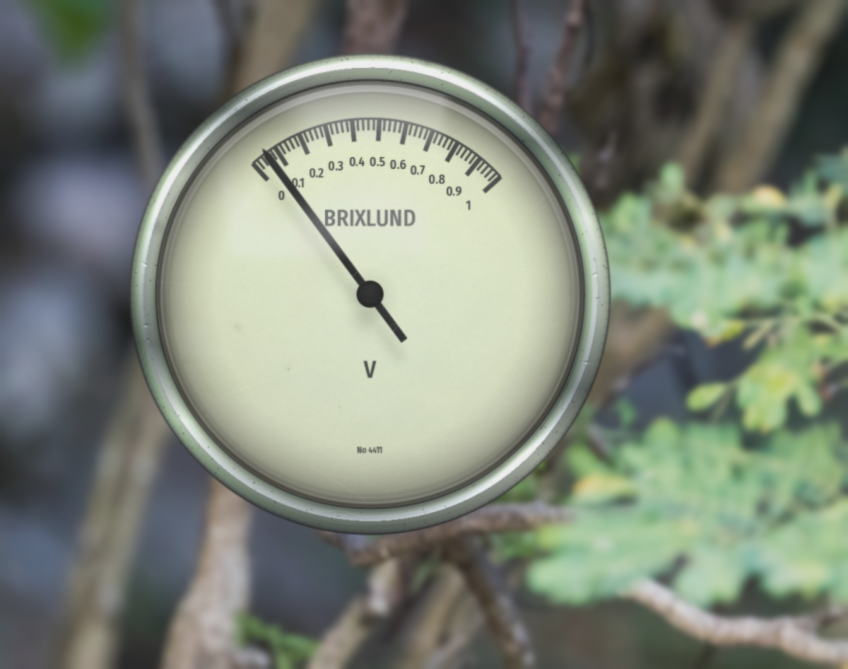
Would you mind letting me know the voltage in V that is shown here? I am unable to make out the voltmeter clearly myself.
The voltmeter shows 0.06 V
